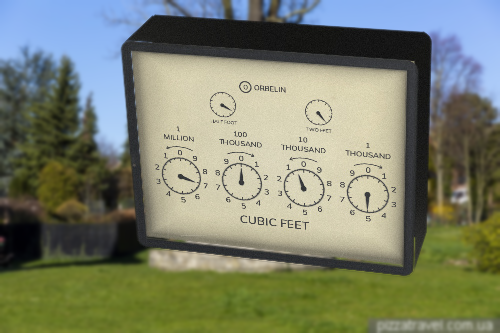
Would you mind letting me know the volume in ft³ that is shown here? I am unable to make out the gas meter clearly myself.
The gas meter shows 700500 ft³
